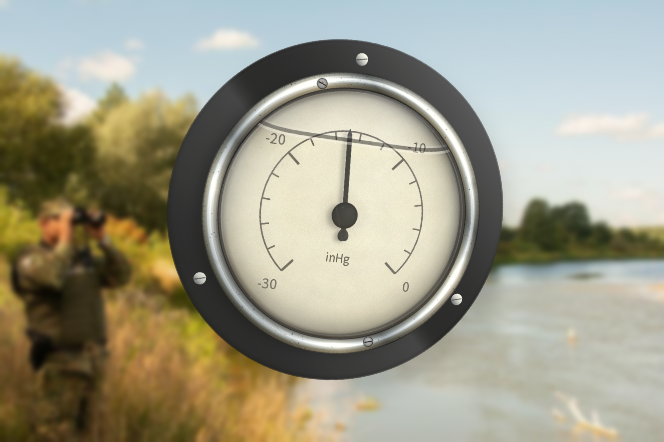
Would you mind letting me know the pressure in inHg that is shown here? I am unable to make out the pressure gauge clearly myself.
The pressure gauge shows -15 inHg
